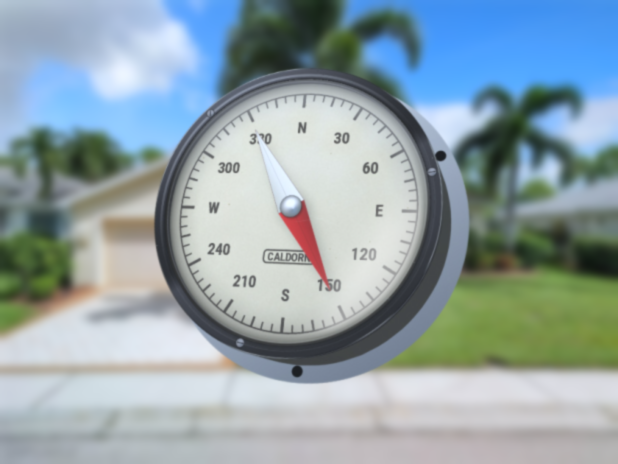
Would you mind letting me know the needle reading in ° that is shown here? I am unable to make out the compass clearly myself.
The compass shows 150 °
